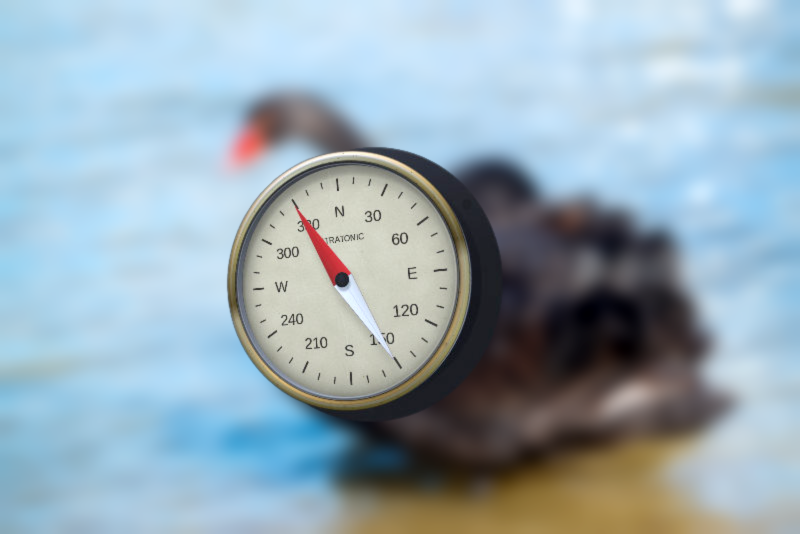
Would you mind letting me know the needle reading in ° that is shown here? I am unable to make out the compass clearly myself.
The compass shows 330 °
